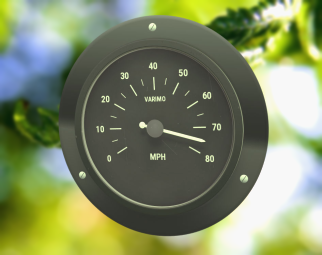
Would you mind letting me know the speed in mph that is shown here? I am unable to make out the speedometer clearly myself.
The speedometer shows 75 mph
